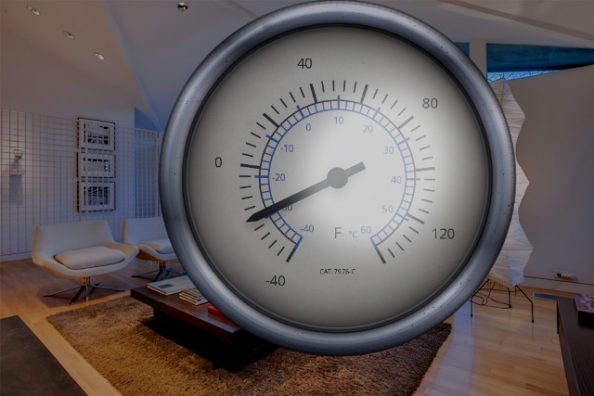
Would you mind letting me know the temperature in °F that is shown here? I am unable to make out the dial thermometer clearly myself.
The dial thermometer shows -20 °F
